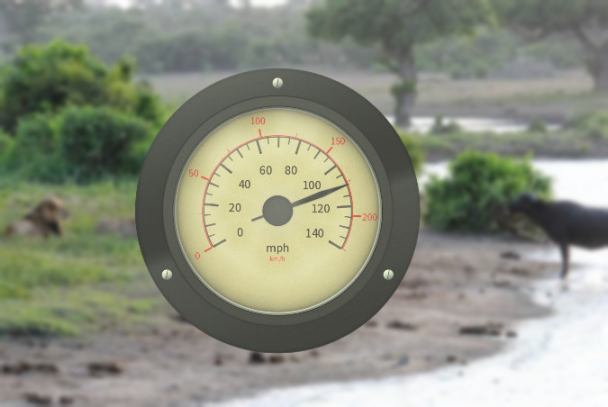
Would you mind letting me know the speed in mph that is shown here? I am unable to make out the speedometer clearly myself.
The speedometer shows 110 mph
